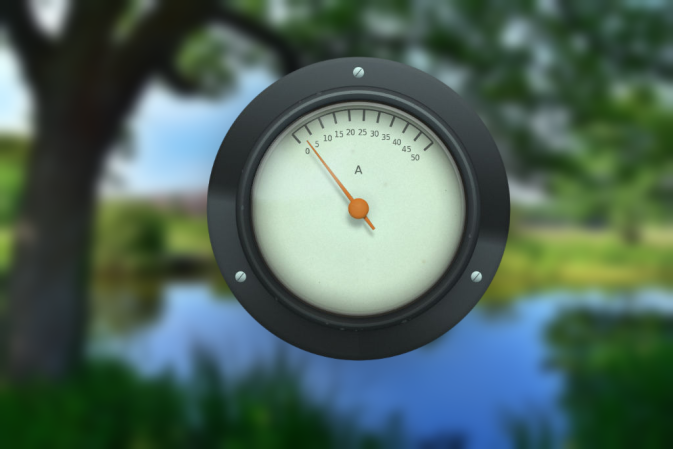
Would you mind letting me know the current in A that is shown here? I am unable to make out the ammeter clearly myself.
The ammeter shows 2.5 A
